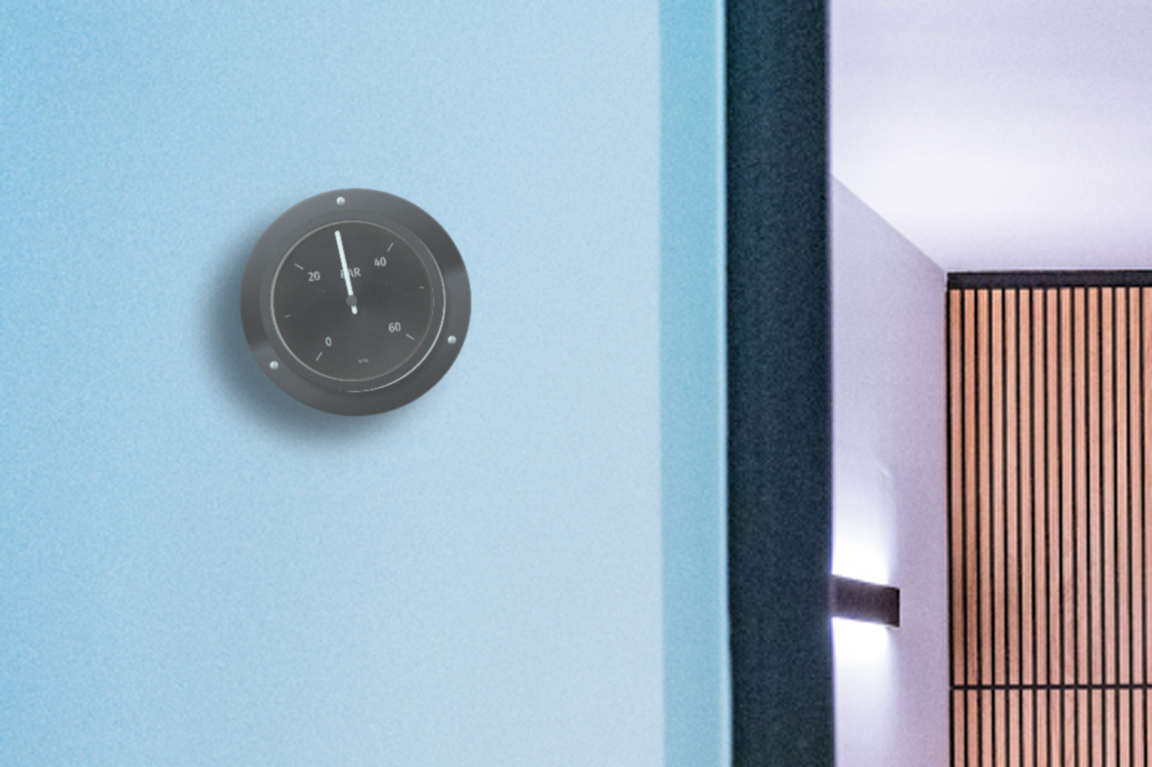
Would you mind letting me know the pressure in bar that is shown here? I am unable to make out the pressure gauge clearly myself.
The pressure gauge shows 30 bar
